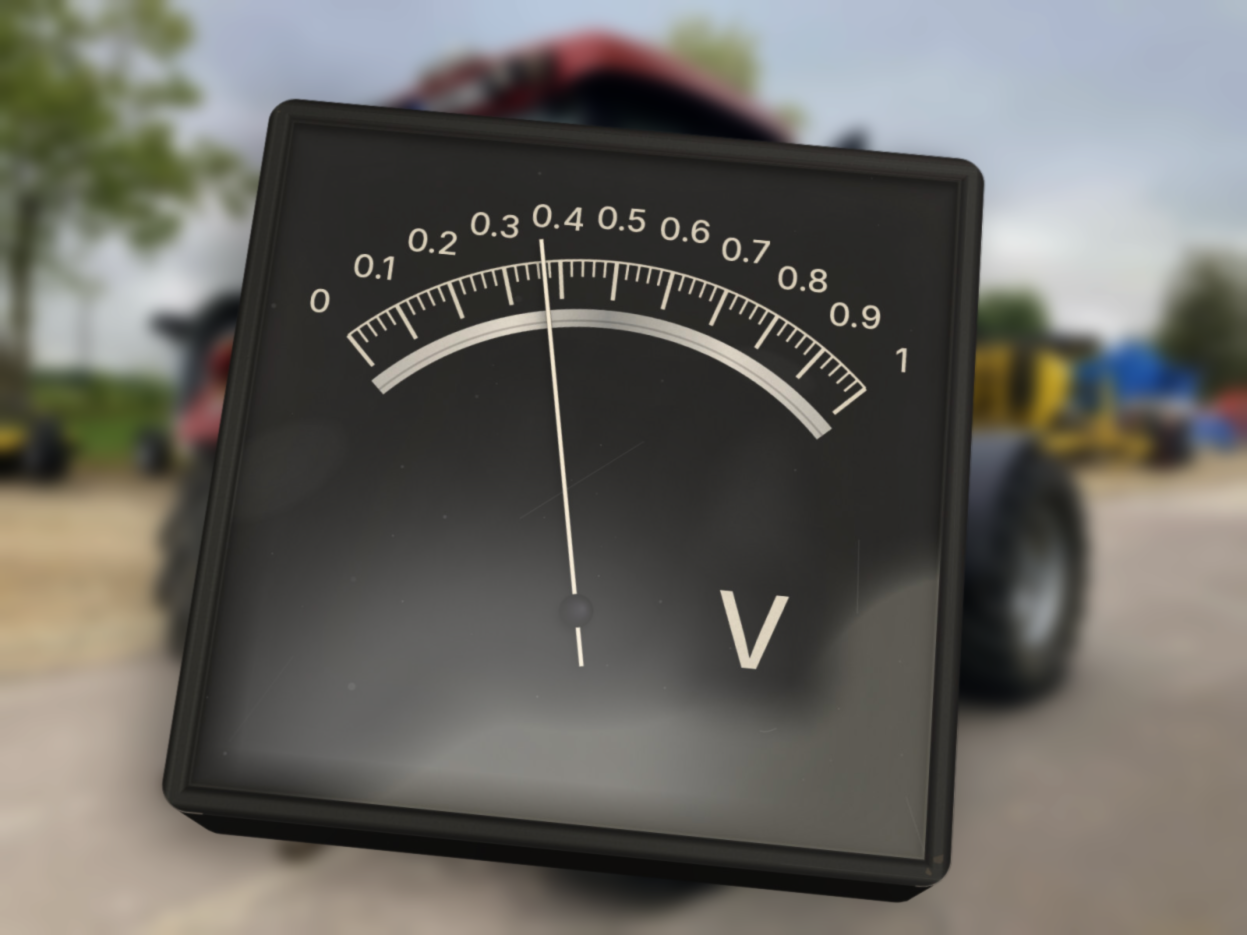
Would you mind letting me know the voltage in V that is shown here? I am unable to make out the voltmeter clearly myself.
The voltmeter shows 0.37 V
